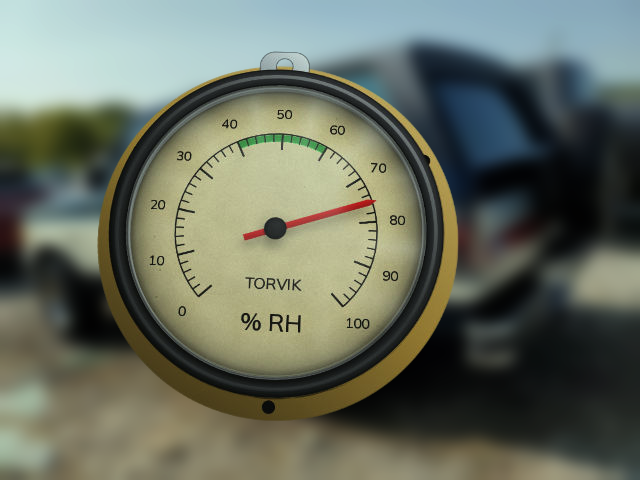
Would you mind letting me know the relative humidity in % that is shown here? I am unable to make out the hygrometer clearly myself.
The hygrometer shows 76 %
